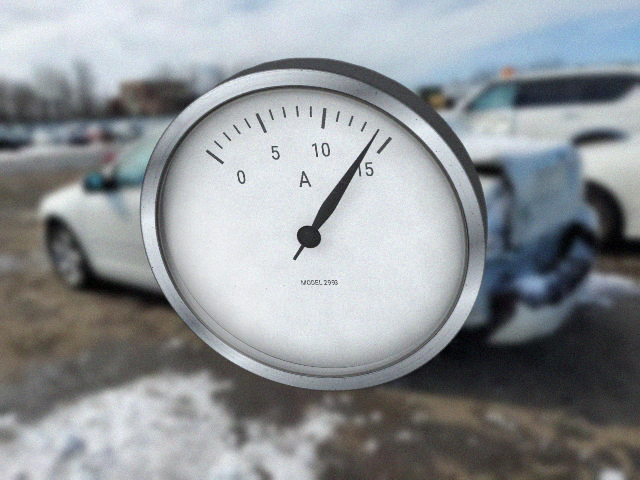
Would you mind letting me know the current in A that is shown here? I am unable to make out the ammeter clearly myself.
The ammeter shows 14 A
